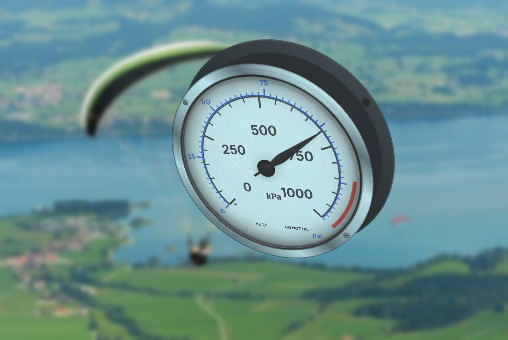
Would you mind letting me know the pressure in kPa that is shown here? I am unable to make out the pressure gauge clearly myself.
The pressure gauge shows 700 kPa
